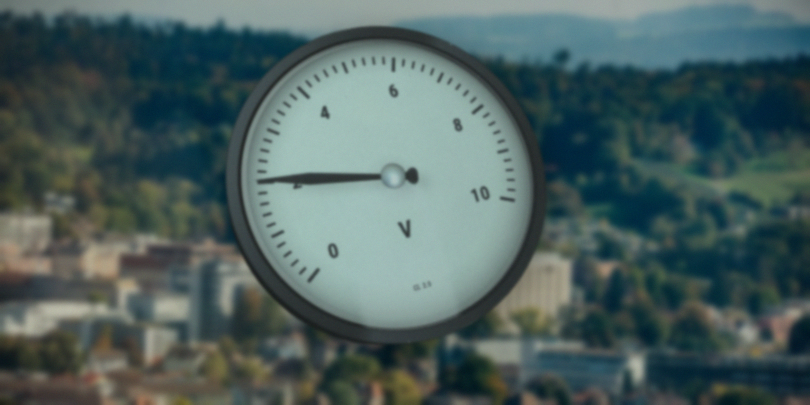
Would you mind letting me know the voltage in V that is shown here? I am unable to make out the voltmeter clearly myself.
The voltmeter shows 2 V
